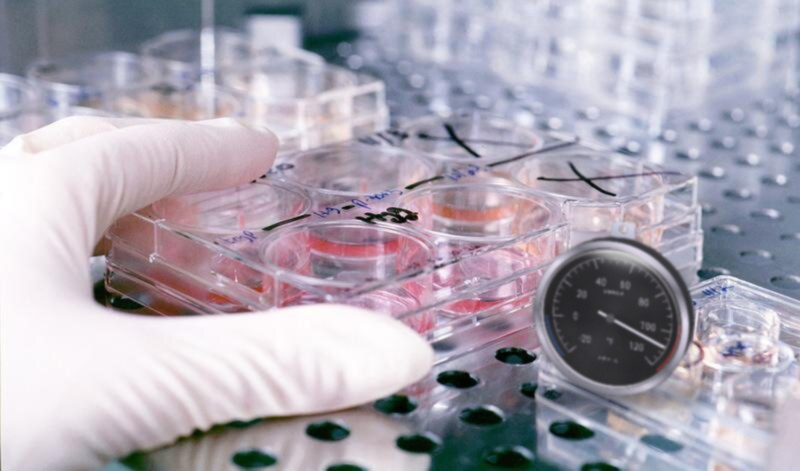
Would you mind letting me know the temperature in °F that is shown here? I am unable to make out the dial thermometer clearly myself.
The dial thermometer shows 108 °F
